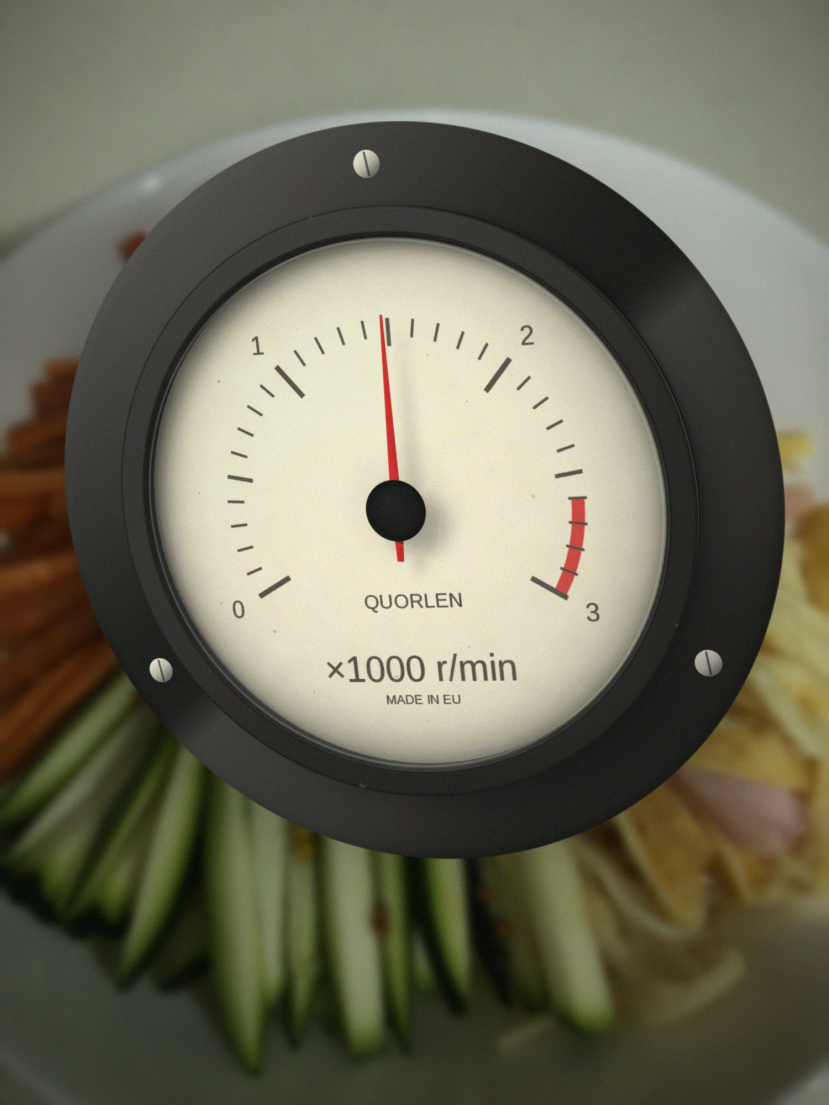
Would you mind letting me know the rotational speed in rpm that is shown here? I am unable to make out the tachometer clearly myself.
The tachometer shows 1500 rpm
